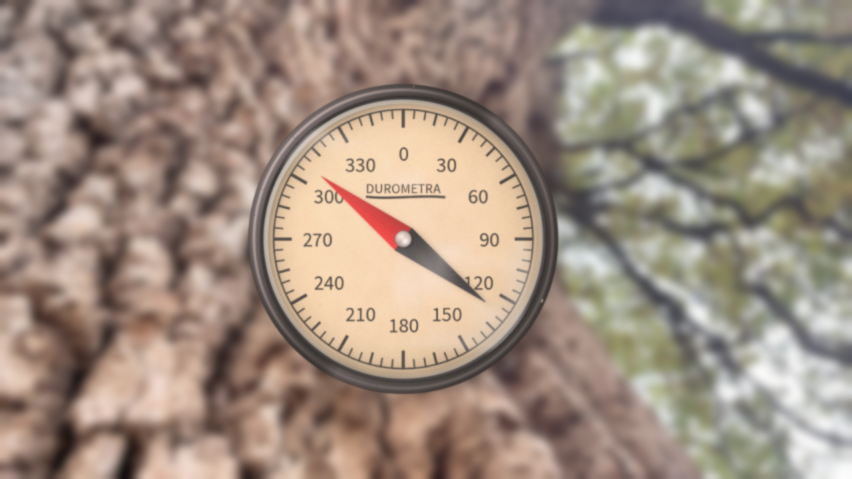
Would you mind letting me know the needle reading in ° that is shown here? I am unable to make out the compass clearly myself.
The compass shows 307.5 °
